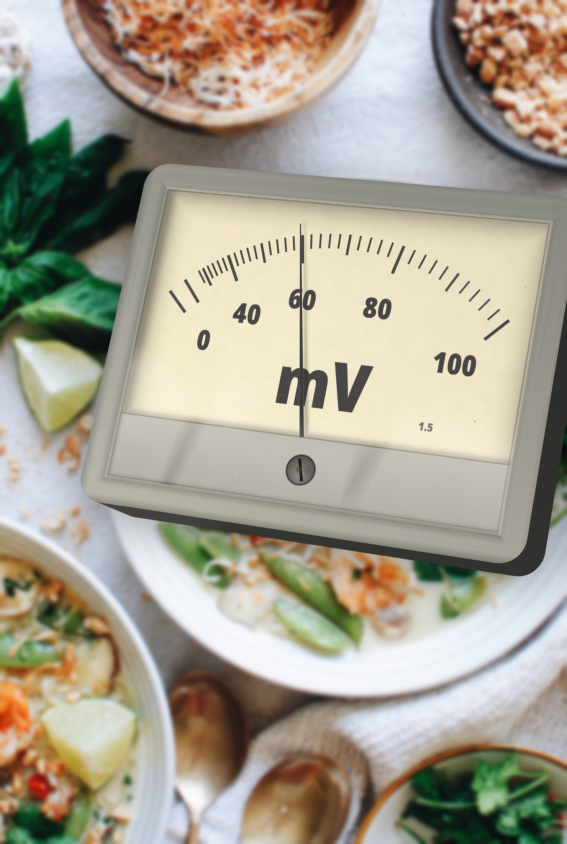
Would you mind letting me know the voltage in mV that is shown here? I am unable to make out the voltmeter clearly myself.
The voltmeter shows 60 mV
